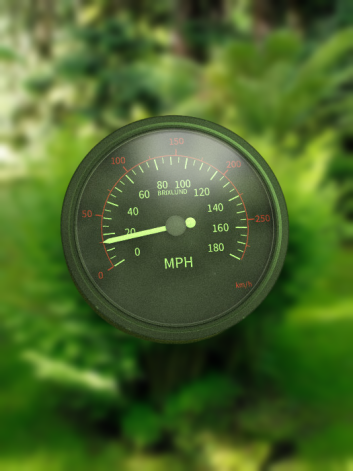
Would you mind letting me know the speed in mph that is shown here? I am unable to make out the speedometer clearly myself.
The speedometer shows 15 mph
